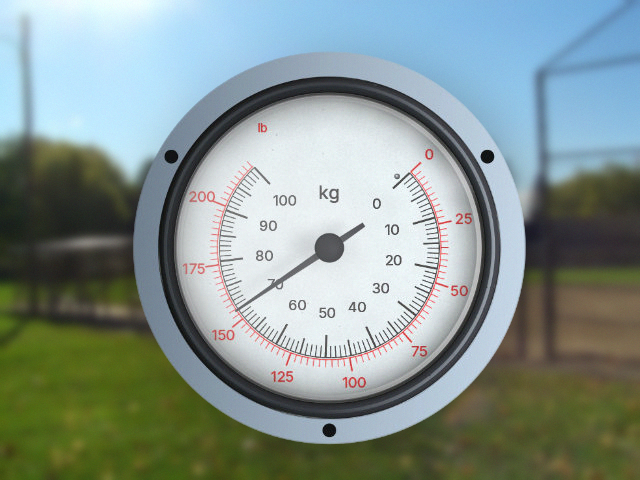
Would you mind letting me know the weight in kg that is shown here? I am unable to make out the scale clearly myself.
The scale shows 70 kg
